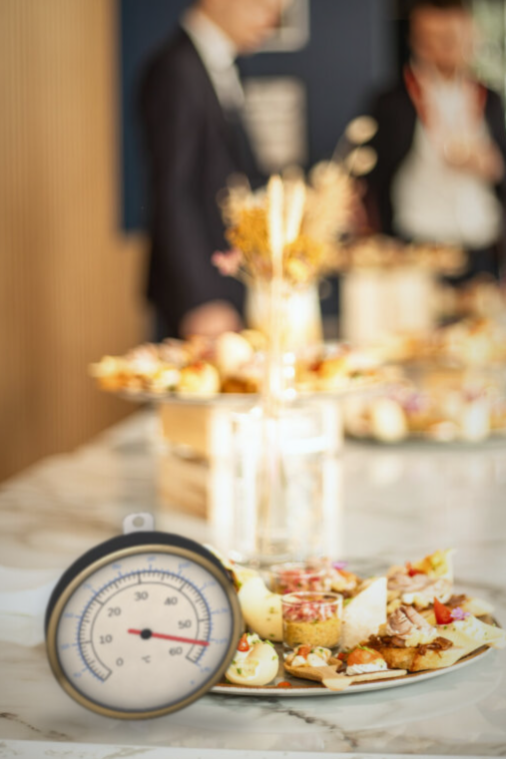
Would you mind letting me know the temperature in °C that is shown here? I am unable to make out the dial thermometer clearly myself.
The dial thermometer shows 55 °C
